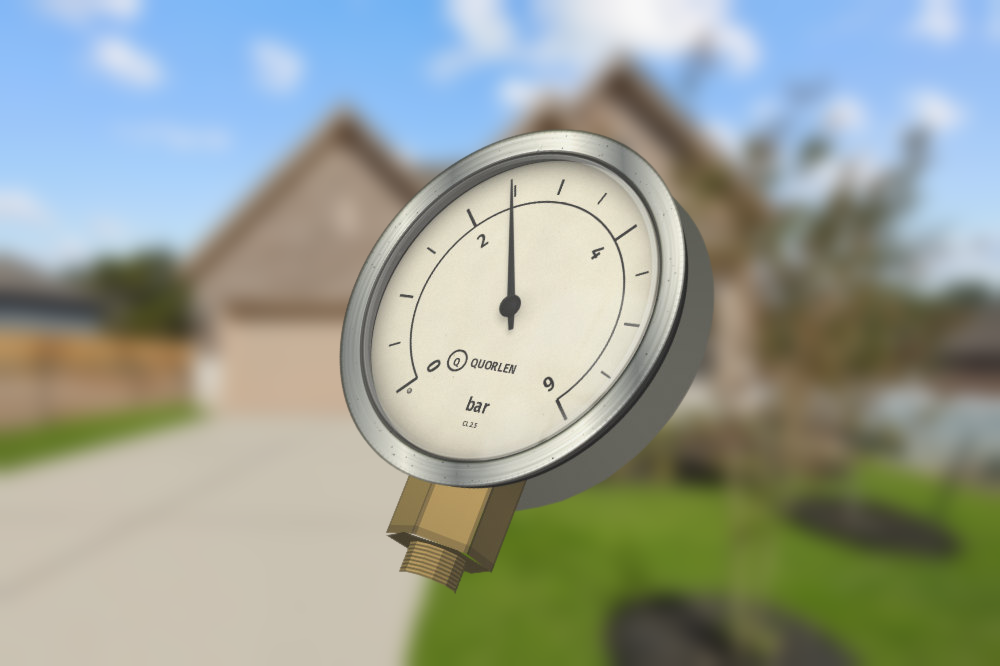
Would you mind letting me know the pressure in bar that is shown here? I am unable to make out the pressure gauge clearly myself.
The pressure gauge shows 2.5 bar
